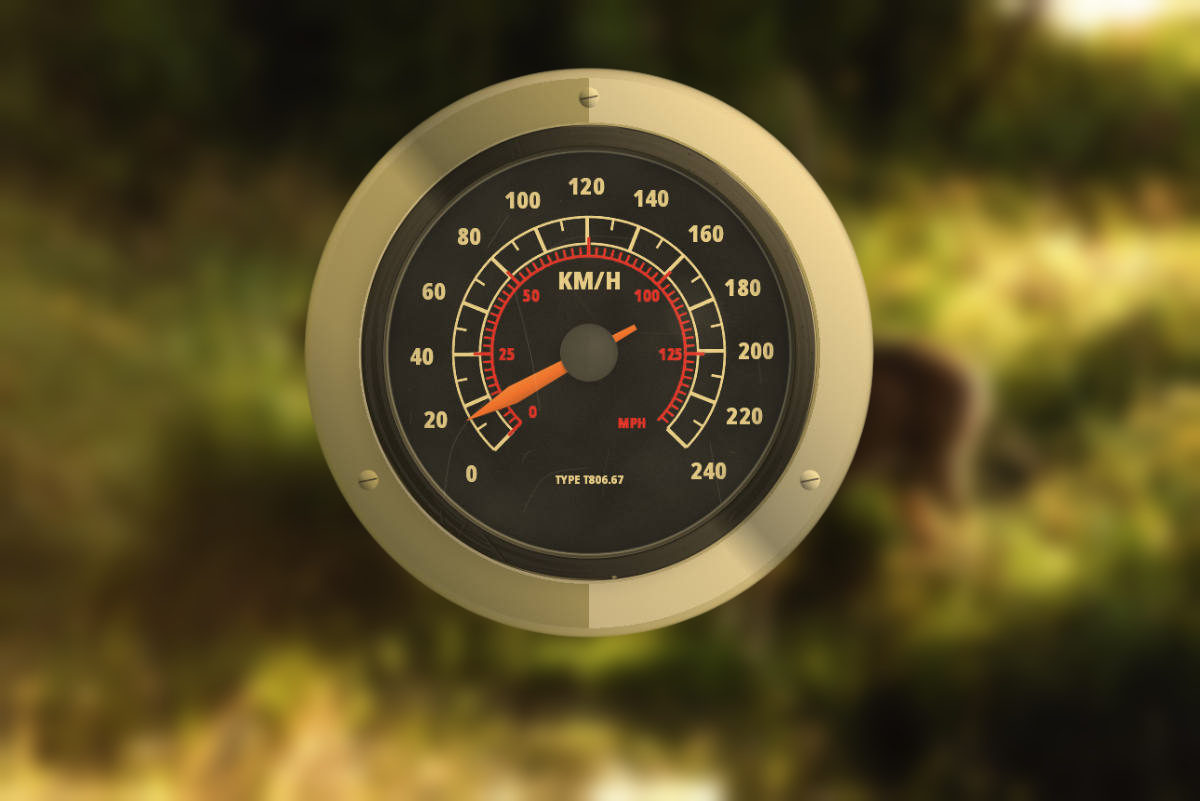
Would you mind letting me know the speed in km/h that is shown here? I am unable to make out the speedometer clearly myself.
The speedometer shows 15 km/h
